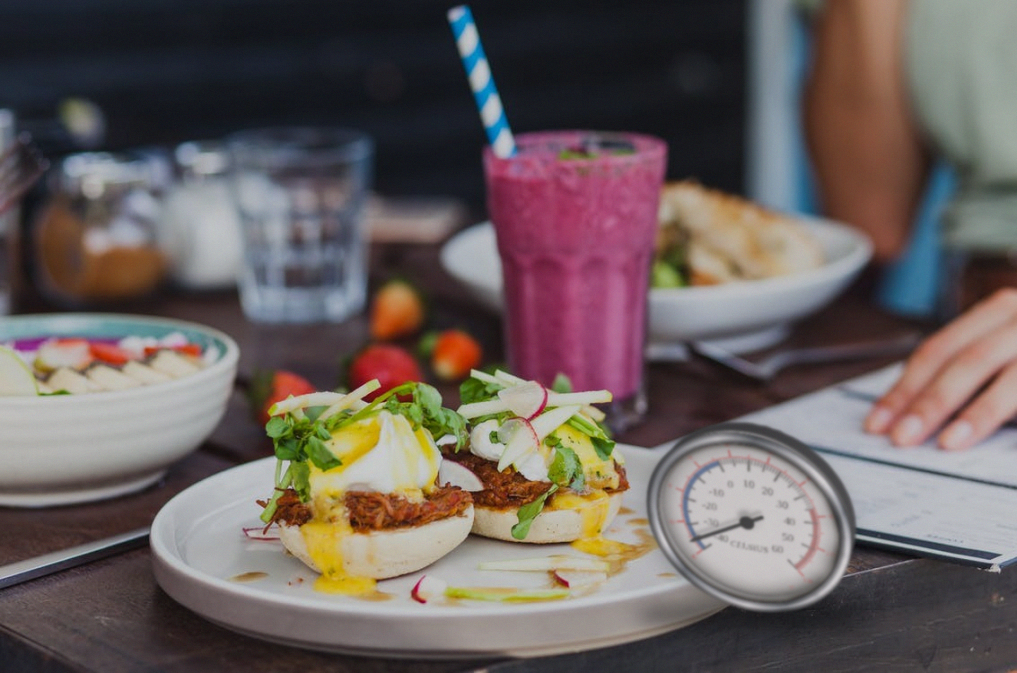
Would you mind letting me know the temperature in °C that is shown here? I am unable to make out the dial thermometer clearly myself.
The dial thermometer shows -35 °C
